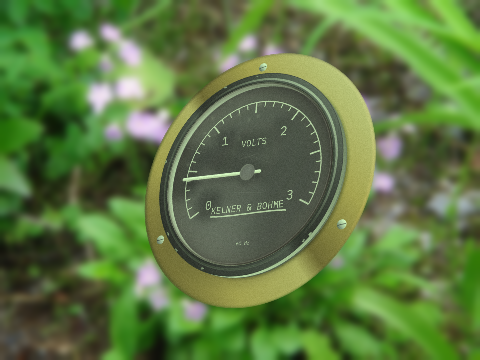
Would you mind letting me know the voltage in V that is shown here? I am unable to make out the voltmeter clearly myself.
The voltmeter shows 0.4 V
